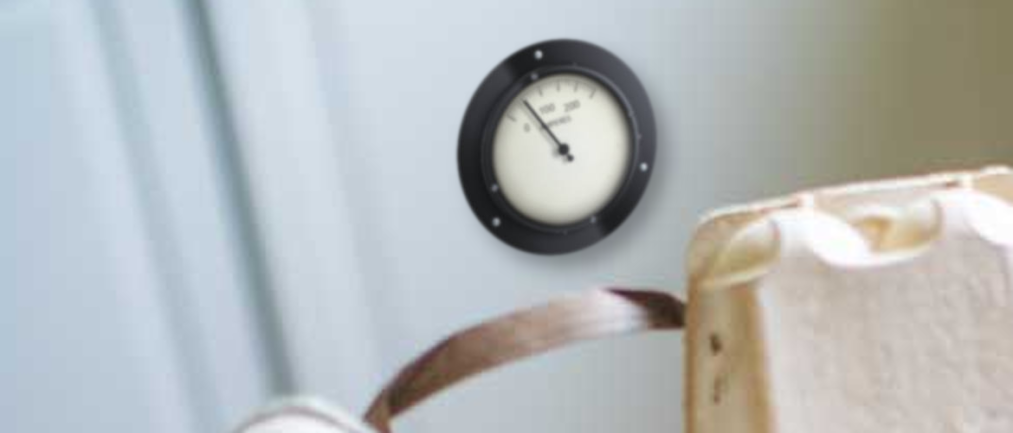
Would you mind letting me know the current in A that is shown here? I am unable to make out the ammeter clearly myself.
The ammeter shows 50 A
